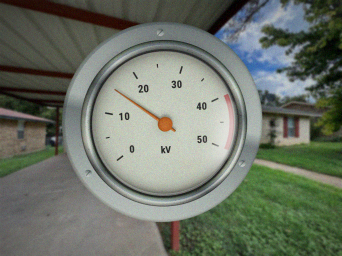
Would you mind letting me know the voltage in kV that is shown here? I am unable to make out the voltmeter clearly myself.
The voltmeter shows 15 kV
